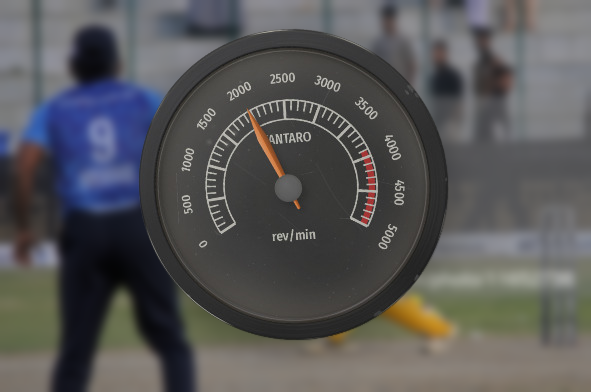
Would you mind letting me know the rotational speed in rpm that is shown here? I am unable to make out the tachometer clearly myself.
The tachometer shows 2000 rpm
